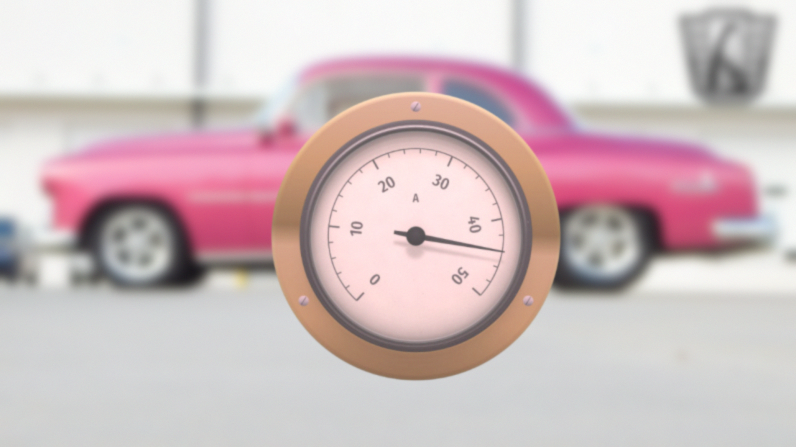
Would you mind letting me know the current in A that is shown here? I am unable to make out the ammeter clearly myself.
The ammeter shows 44 A
